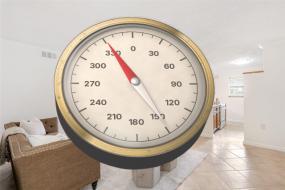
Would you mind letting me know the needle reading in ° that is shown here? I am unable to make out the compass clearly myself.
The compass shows 330 °
